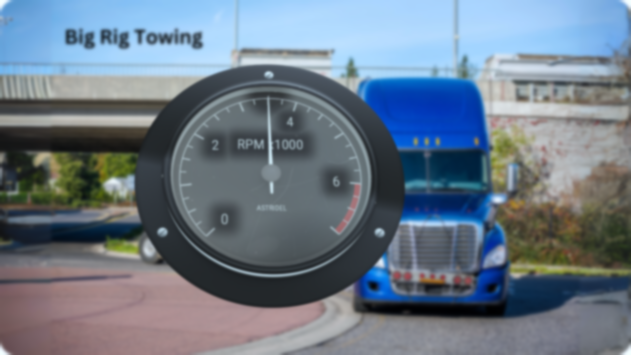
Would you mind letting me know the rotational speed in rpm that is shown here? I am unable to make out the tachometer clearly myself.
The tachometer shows 3500 rpm
